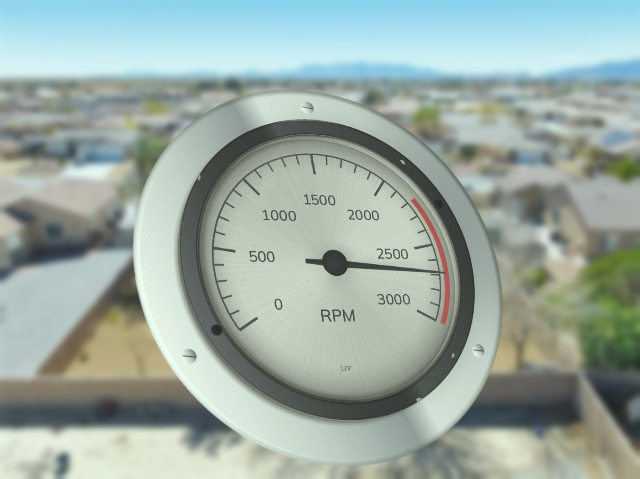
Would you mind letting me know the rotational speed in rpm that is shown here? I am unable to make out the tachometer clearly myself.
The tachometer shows 2700 rpm
